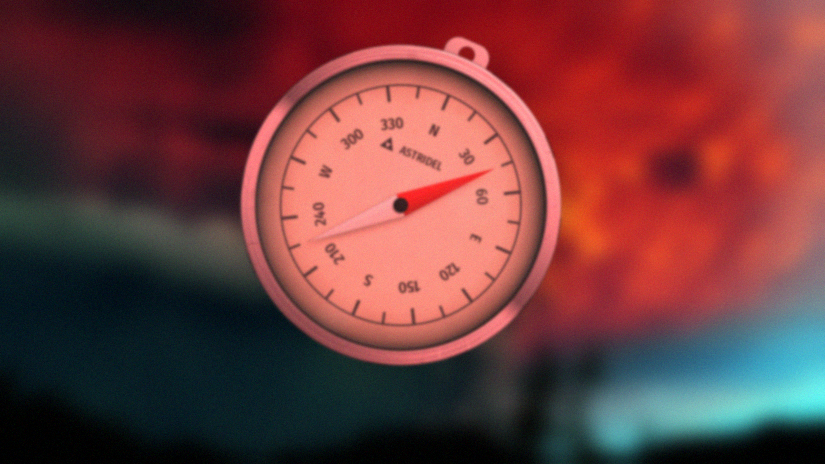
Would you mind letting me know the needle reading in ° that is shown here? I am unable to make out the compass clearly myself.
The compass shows 45 °
